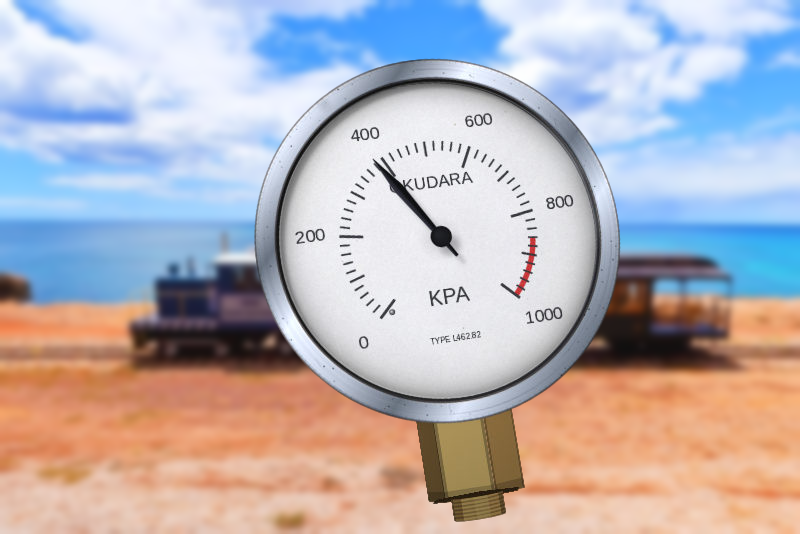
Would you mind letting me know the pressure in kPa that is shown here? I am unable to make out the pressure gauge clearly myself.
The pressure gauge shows 380 kPa
